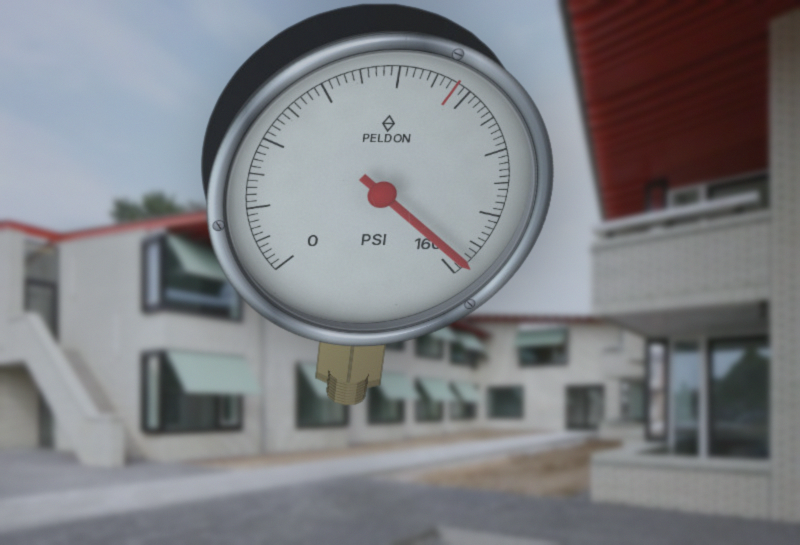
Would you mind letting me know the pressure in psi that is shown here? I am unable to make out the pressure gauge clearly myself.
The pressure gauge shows 156 psi
